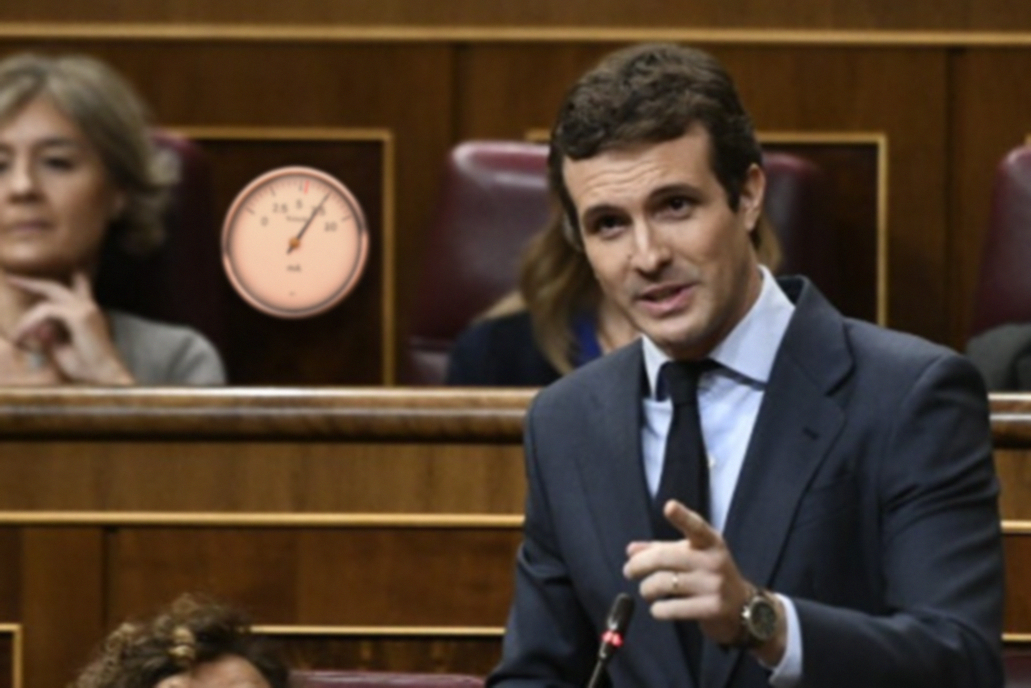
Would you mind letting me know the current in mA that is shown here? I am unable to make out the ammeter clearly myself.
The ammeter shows 7.5 mA
